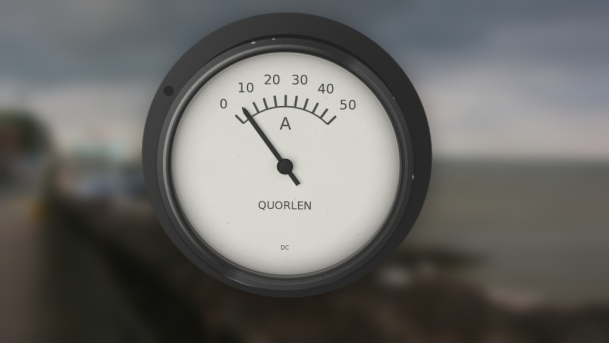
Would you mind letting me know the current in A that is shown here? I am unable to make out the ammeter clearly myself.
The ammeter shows 5 A
